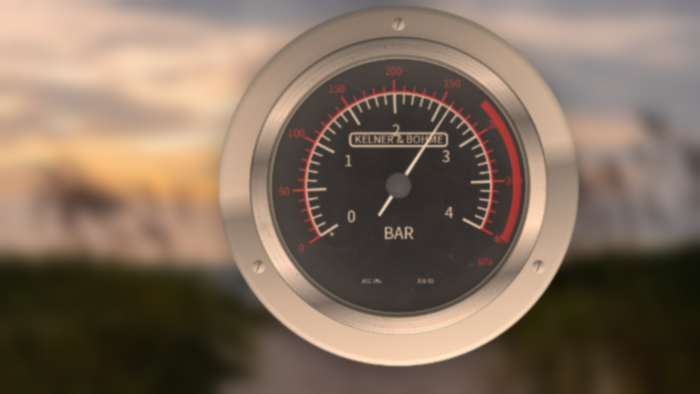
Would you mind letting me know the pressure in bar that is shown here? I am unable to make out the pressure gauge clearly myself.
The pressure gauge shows 2.6 bar
